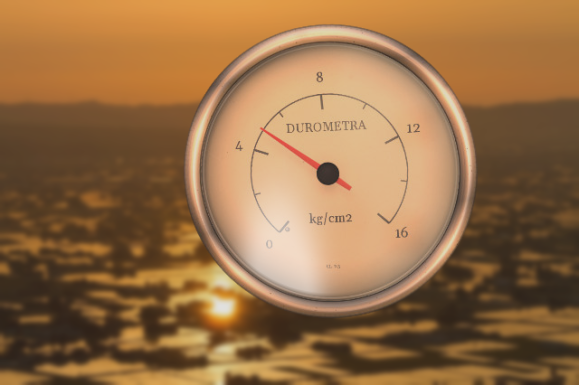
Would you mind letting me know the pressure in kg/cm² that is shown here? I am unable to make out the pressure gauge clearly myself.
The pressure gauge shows 5 kg/cm²
